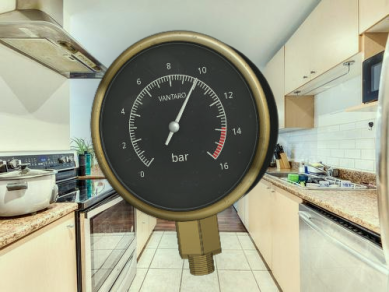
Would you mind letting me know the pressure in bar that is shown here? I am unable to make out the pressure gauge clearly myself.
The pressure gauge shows 10 bar
